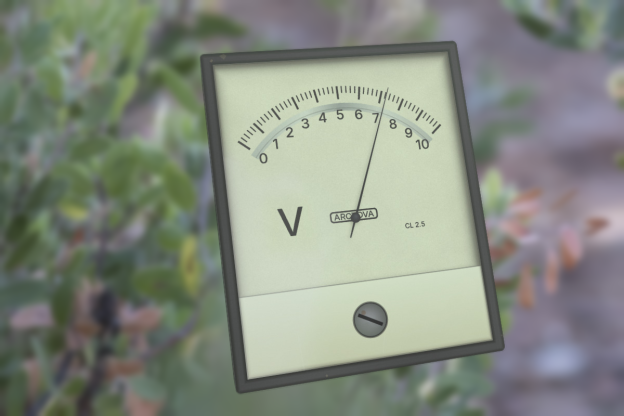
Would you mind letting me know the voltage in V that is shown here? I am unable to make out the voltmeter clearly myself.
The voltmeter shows 7.2 V
